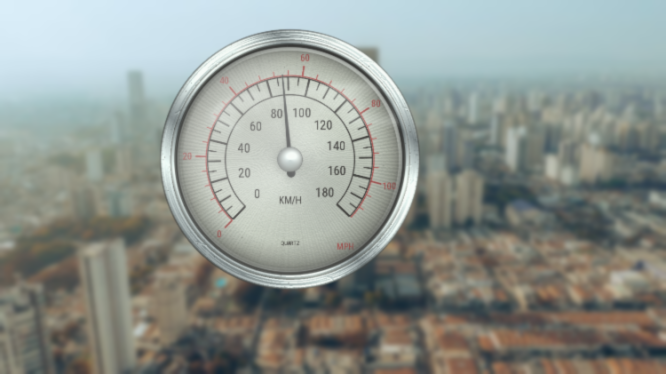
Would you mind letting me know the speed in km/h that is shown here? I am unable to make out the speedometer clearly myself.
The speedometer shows 87.5 km/h
